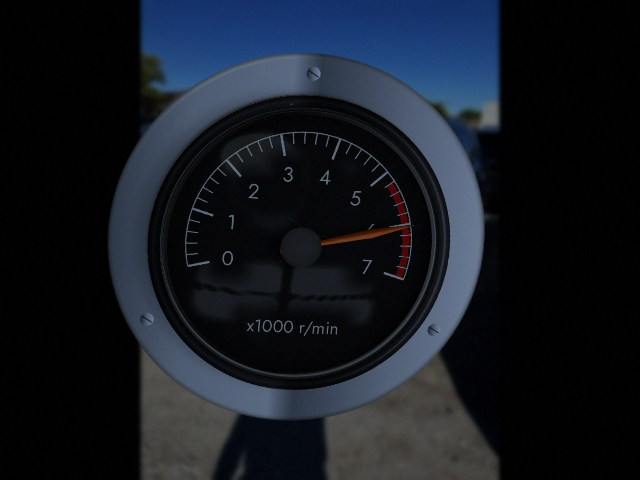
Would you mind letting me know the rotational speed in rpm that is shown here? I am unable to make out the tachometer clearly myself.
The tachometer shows 6000 rpm
